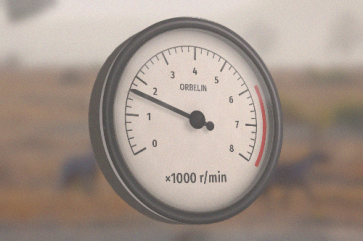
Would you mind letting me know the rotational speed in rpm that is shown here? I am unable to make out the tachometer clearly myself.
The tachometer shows 1600 rpm
